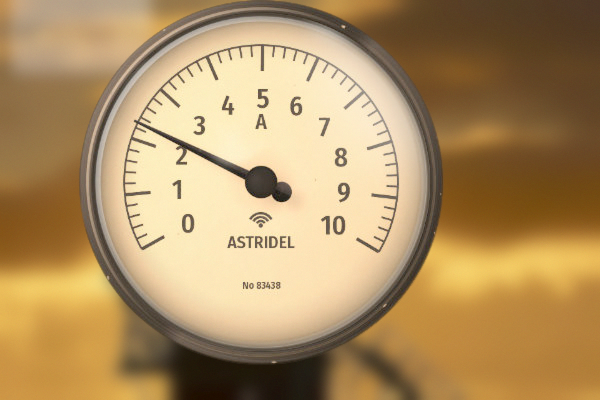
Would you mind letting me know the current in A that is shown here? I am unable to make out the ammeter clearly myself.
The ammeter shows 2.3 A
